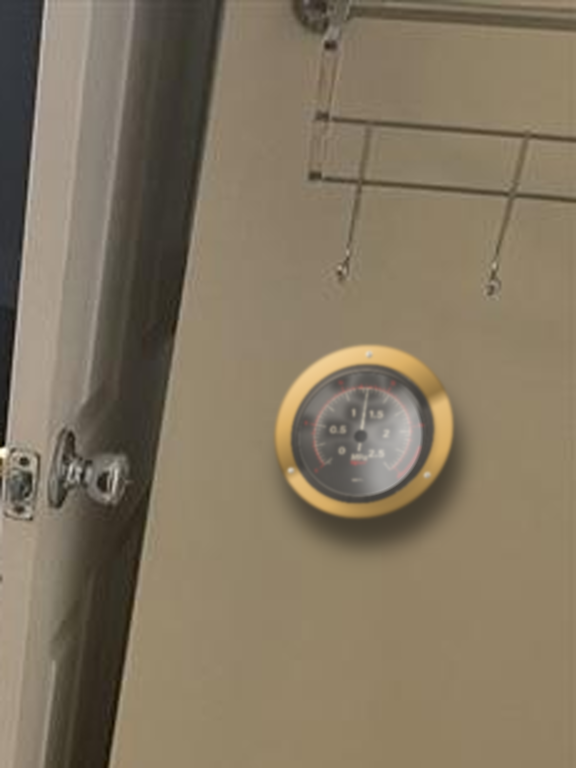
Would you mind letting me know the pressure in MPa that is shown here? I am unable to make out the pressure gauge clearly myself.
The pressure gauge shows 1.25 MPa
